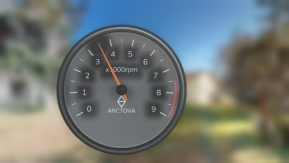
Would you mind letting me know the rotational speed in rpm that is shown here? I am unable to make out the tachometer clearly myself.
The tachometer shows 3500 rpm
